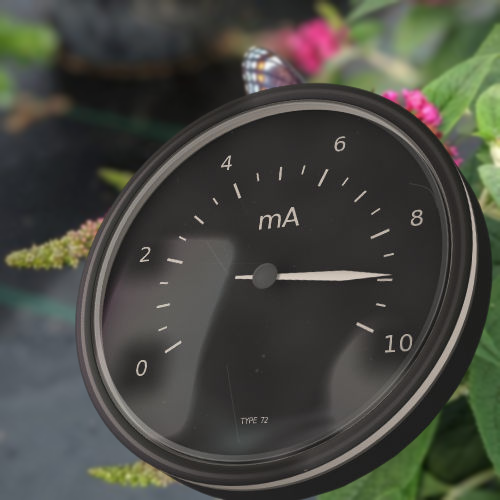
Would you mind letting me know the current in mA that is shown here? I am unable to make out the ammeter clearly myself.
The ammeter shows 9 mA
